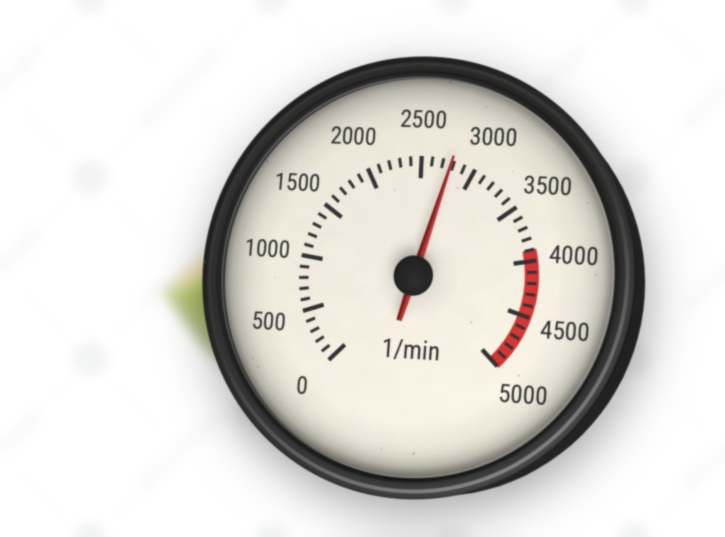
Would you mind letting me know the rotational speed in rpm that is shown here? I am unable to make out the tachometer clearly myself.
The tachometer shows 2800 rpm
